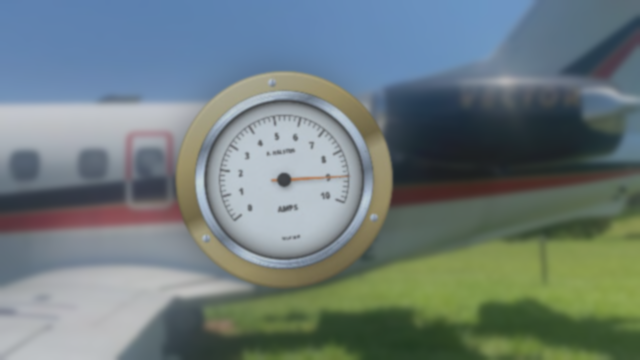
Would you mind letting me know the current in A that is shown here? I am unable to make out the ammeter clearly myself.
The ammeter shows 9 A
